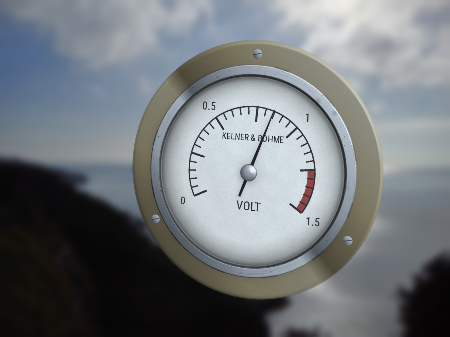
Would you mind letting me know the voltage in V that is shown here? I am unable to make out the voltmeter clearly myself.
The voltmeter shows 0.85 V
